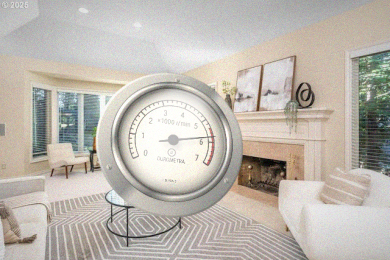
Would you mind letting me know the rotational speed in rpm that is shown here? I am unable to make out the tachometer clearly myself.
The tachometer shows 5800 rpm
